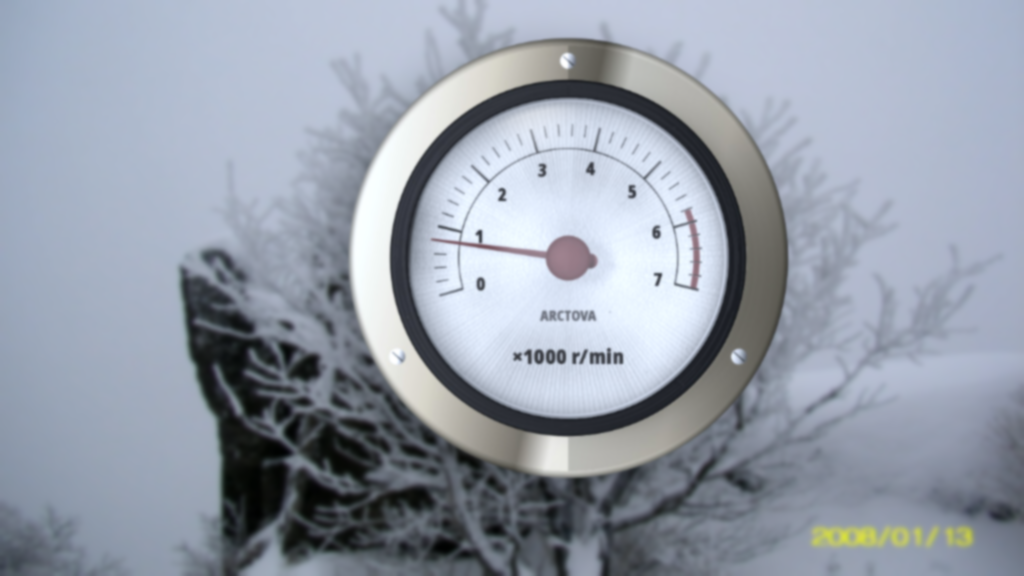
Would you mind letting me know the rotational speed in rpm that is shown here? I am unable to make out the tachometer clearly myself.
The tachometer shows 800 rpm
